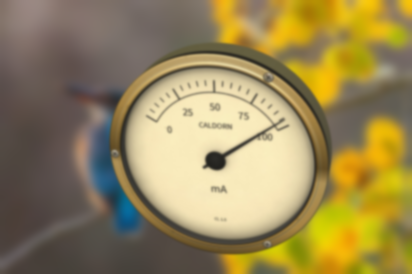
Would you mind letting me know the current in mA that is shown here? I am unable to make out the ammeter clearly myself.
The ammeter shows 95 mA
